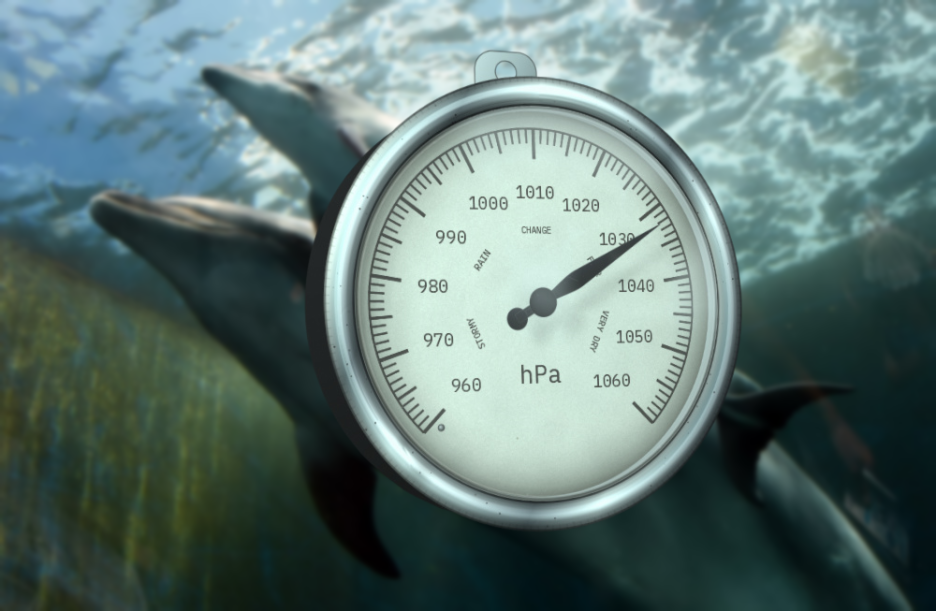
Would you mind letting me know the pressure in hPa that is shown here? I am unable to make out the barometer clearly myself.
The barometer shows 1032 hPa
